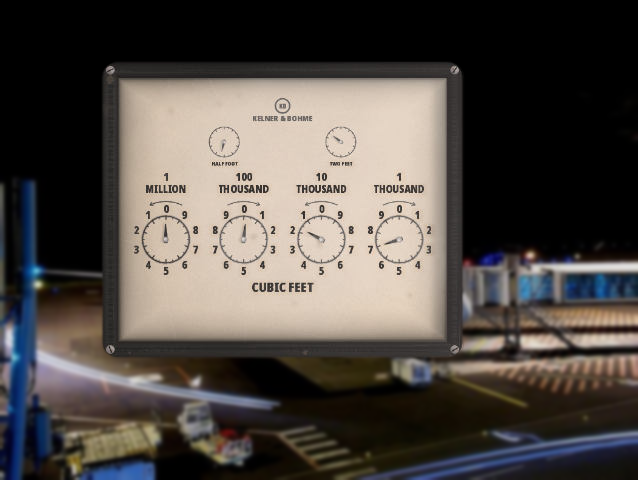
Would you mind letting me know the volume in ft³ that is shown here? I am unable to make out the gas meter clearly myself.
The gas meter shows 1700 ft³
